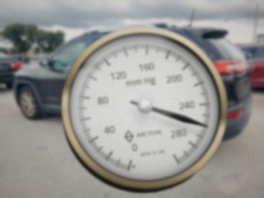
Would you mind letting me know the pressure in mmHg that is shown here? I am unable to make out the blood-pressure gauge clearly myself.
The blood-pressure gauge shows 260 mmHg
